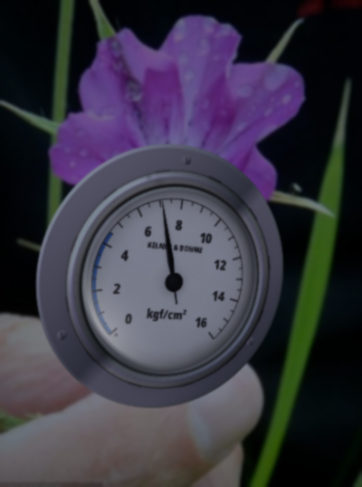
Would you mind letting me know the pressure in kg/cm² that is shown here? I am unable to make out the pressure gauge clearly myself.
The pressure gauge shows 7 kg/cm²
